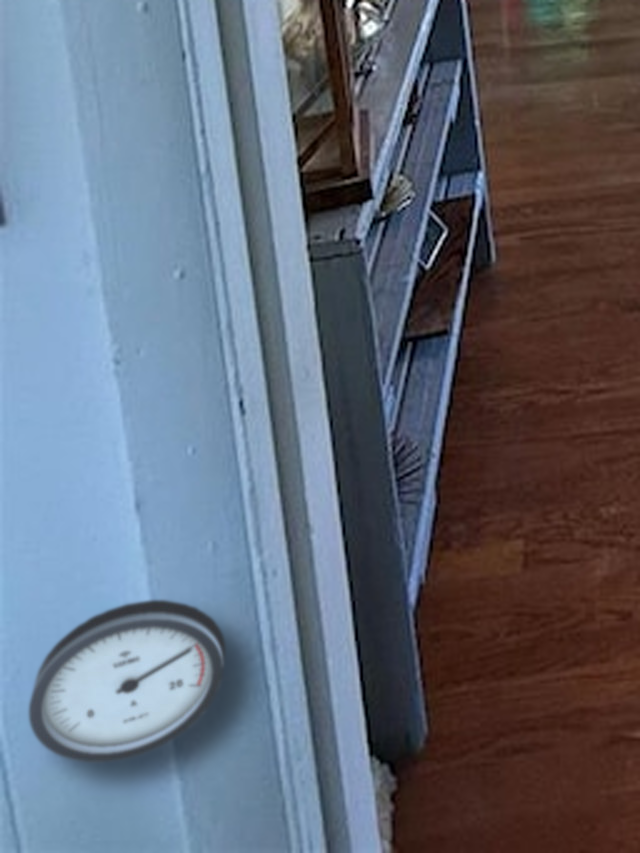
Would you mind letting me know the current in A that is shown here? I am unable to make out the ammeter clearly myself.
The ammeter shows 16 A
